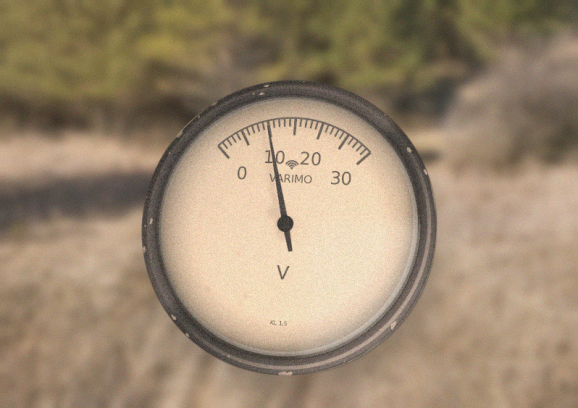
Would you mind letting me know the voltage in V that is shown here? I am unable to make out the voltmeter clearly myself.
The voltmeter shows 10 V
